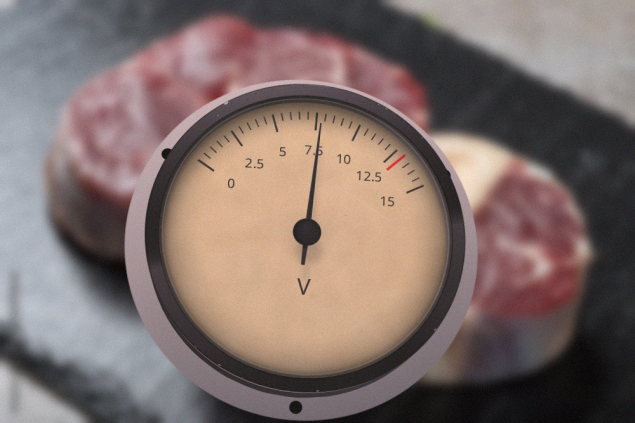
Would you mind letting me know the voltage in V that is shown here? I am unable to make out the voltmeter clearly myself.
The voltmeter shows 7.75 V
